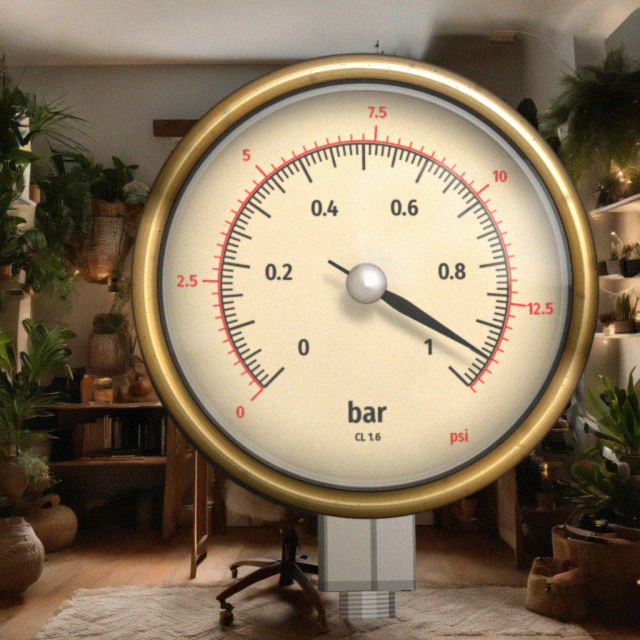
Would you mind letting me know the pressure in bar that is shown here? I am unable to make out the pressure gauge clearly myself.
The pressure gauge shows 0.95 bar
